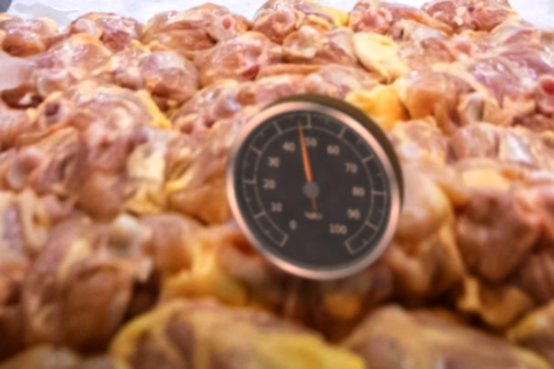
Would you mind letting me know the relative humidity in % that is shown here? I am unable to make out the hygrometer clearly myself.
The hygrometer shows 47.5 %
